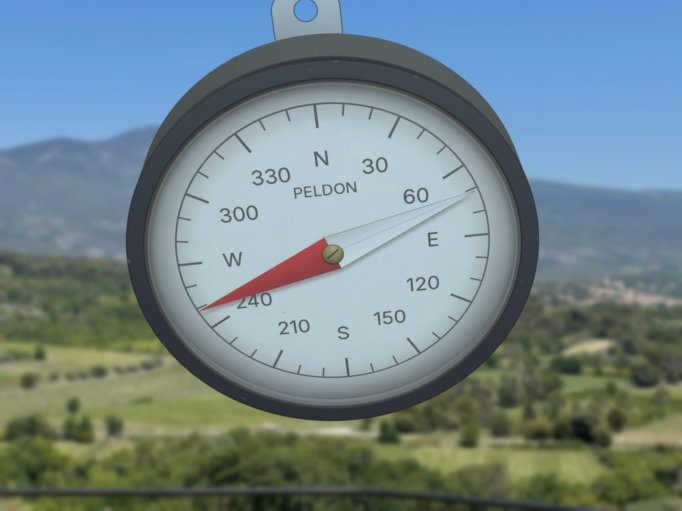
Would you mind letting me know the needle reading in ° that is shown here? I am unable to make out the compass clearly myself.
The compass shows 250 °
